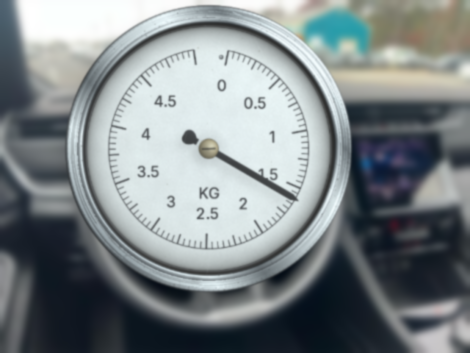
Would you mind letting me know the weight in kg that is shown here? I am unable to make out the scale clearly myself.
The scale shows 1.6 kg
